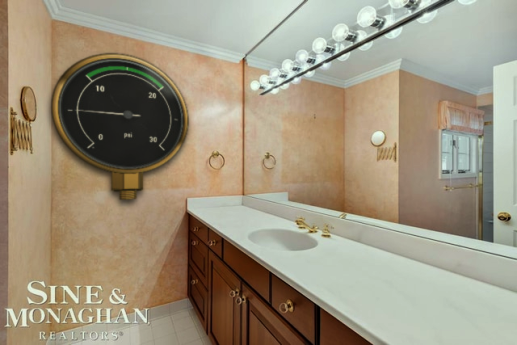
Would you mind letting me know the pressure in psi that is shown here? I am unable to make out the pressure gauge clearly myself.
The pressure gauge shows 5 psi
